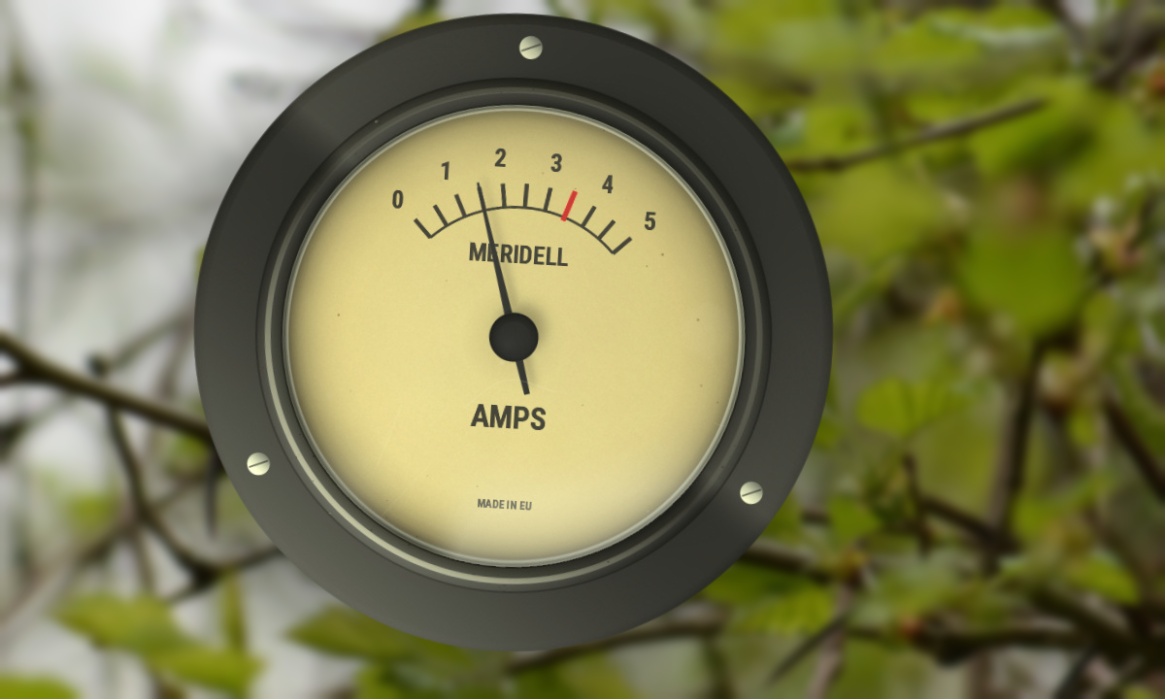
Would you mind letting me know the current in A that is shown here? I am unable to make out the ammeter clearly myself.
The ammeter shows 1.5 A
